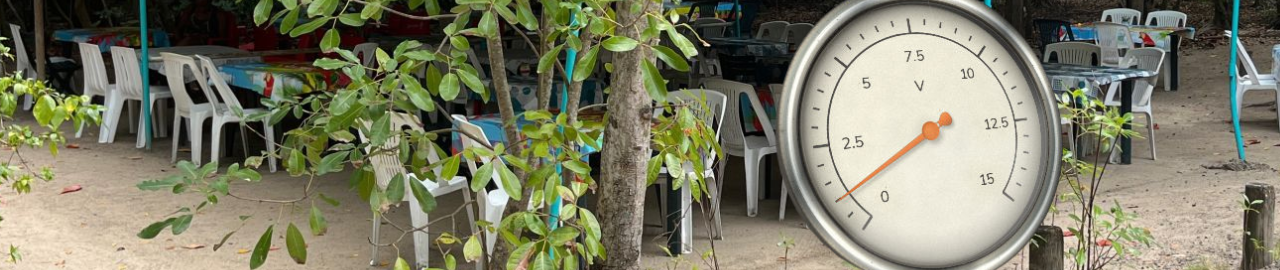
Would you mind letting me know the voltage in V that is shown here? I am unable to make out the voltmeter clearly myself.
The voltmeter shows 1 V
